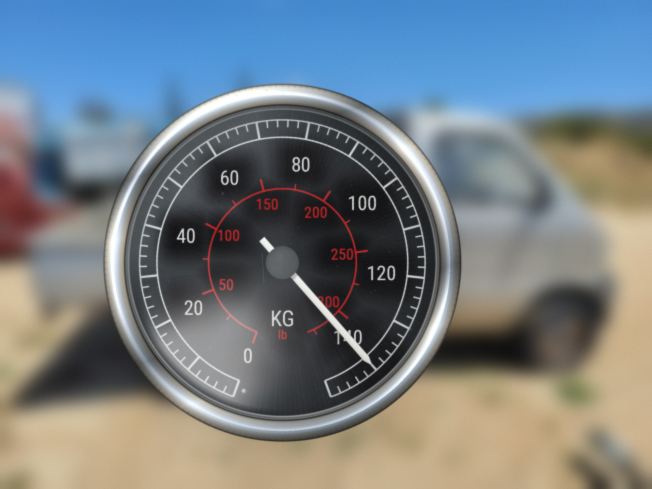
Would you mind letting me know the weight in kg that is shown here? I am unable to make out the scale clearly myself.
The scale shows 140 kg
